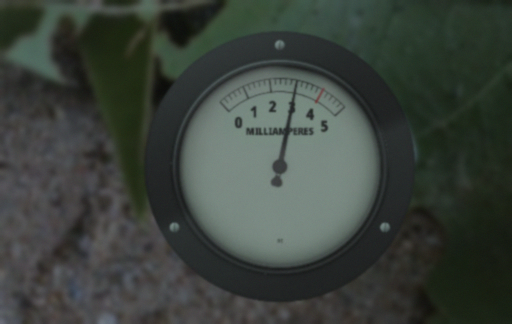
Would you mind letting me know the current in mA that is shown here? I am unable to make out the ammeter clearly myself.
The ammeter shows 3 mA
